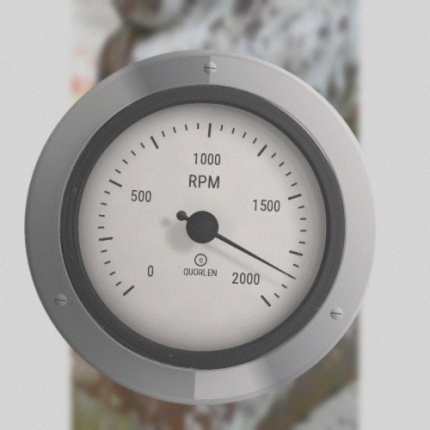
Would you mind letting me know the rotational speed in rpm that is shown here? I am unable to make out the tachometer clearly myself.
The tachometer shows 1850 rpm
